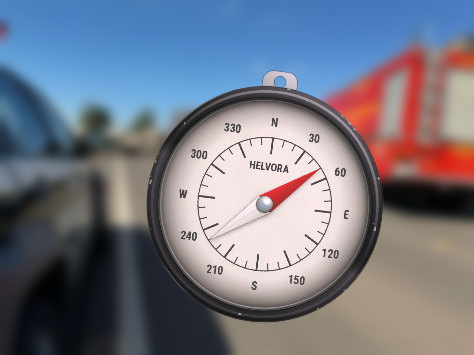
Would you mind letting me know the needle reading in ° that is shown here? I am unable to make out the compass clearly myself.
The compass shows 50 °
